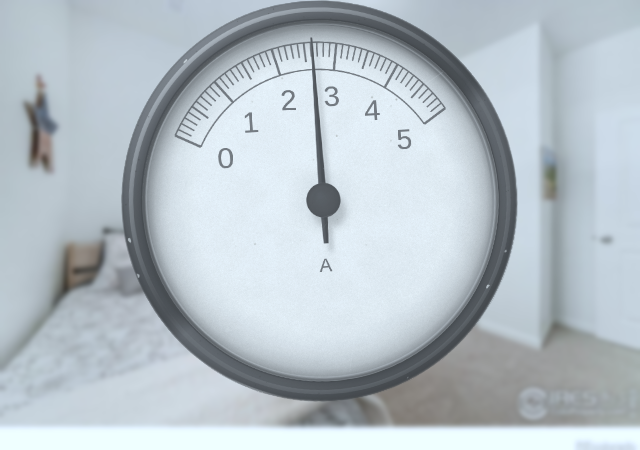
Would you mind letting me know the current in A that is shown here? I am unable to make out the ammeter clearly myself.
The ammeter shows 2.6 A
